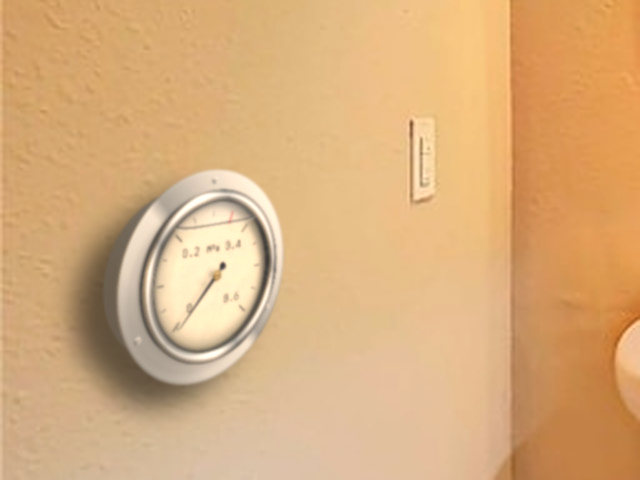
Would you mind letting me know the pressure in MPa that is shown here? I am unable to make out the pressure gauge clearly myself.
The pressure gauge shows 0 MPa
